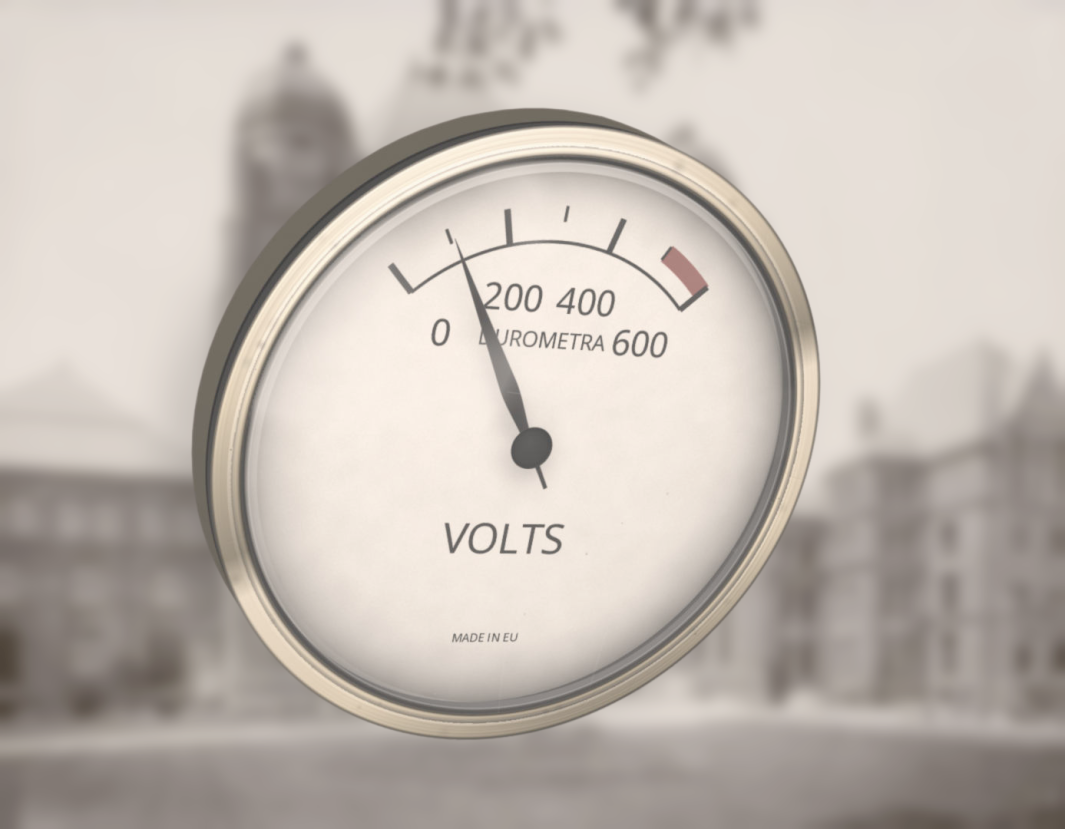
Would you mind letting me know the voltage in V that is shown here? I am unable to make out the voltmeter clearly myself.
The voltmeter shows 100 V
